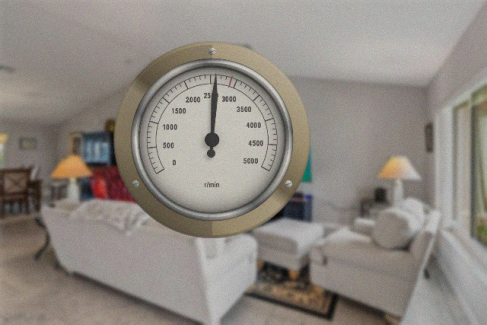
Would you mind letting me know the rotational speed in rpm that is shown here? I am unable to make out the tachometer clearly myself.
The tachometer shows 2600 rpm
